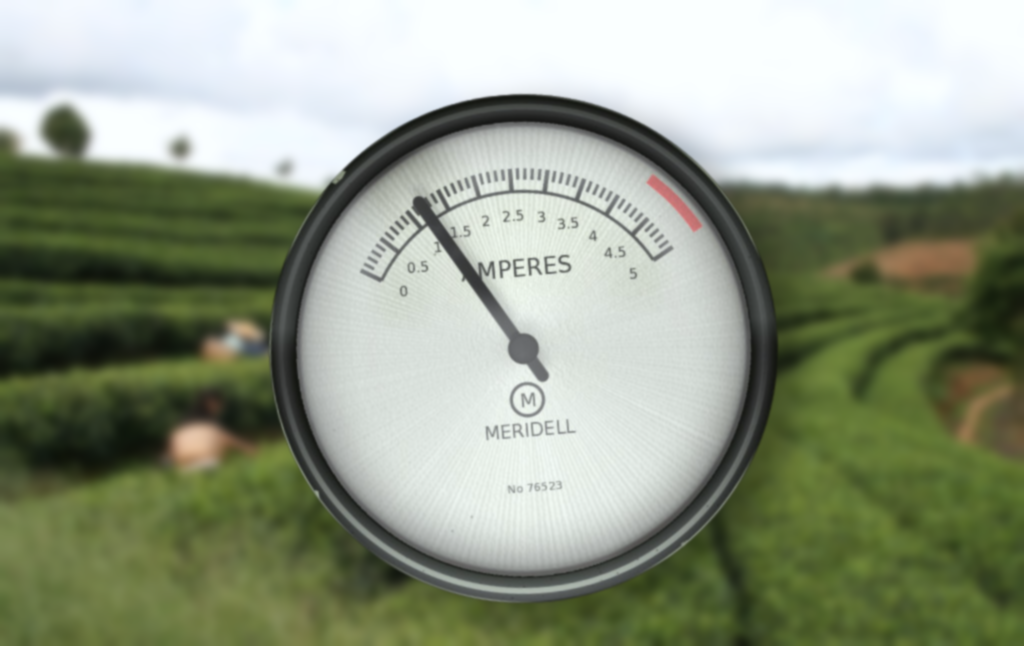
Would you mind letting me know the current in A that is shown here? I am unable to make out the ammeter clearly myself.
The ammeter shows 1.2 A
